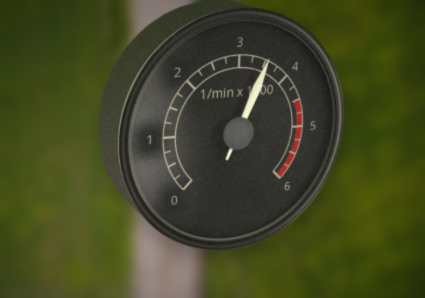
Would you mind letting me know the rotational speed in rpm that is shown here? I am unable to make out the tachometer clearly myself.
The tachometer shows 3500 rpm
